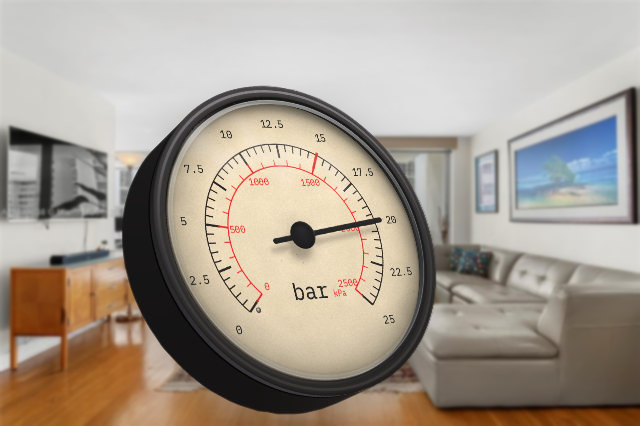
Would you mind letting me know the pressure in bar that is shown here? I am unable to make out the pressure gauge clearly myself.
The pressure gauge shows 20 bar
